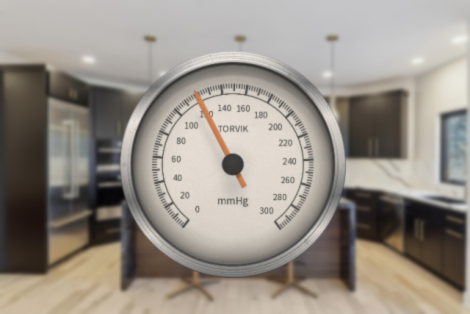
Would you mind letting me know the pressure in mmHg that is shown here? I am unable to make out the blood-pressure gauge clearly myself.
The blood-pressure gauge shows 120 mmHg
